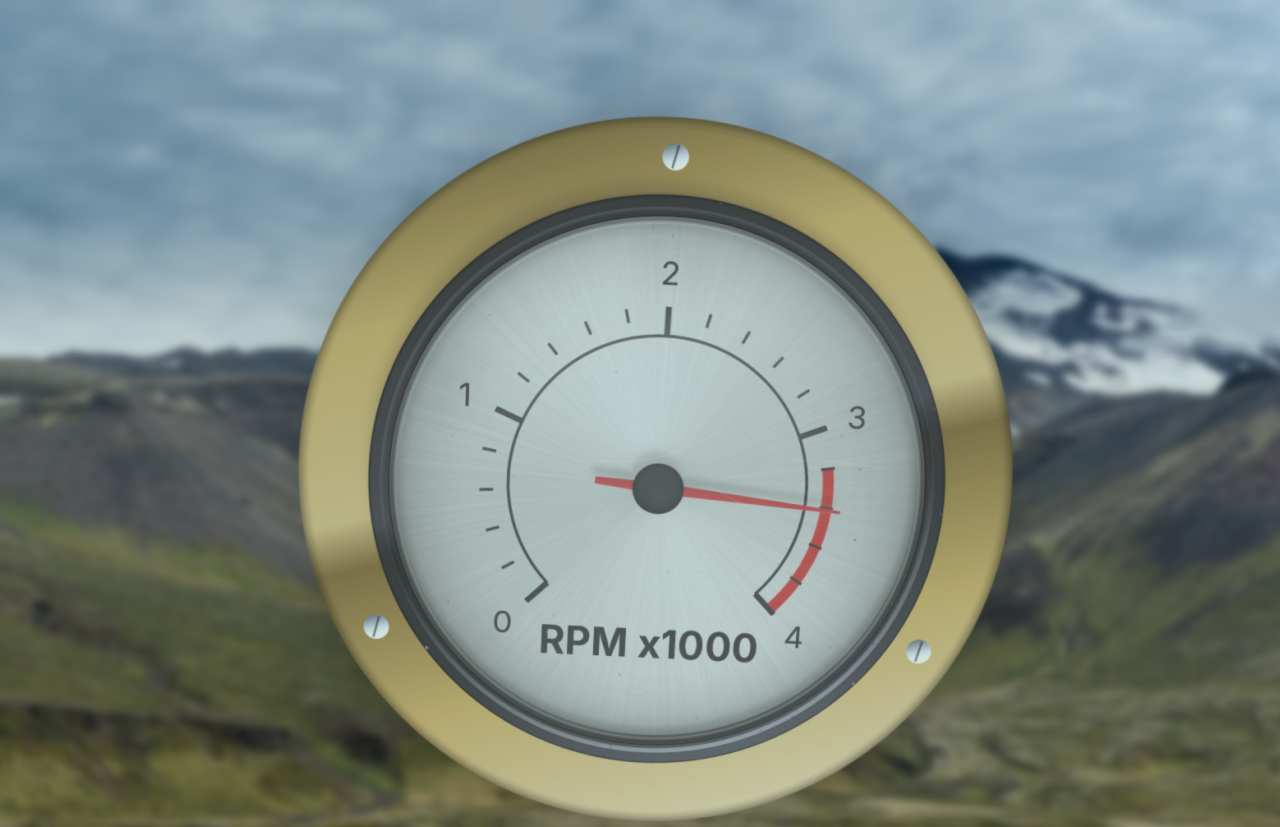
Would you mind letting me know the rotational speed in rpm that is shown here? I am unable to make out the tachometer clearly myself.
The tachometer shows 3400 rpm
